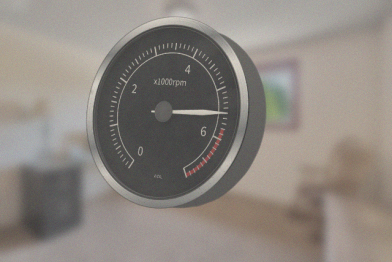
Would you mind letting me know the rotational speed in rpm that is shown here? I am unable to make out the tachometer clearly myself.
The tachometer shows 5500 rpm
